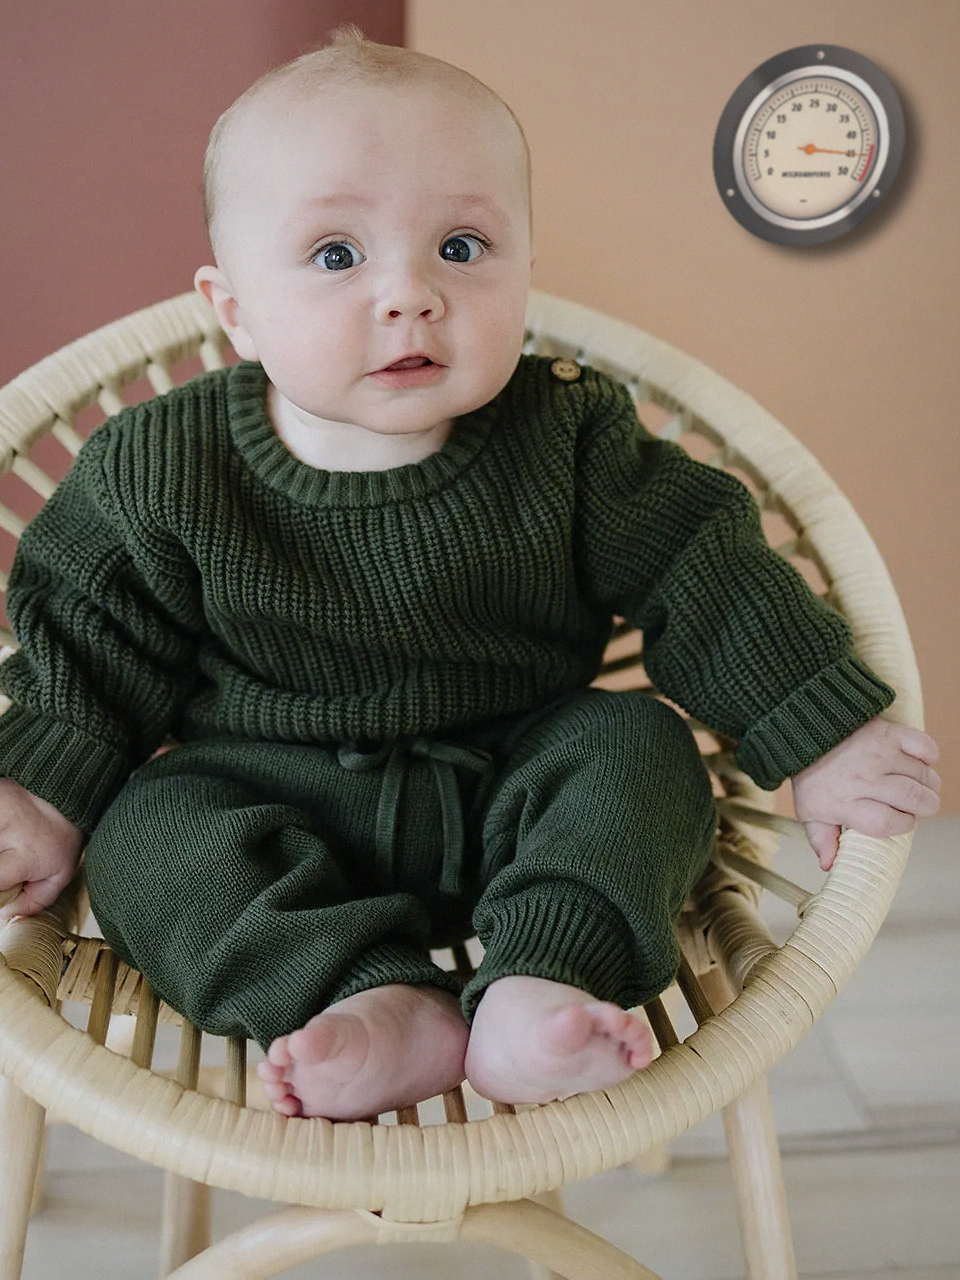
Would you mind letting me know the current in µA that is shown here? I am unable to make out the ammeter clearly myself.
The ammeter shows 45 µA
